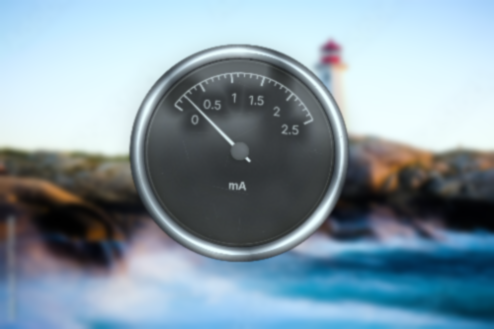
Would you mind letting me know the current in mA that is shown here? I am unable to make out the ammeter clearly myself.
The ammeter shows 0.2 mA
